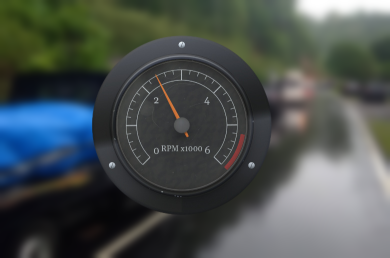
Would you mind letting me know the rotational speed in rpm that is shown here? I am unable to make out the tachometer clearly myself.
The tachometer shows 2400 rpm
